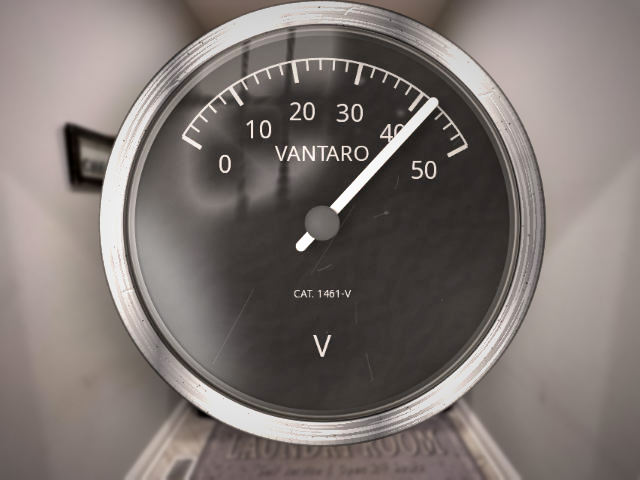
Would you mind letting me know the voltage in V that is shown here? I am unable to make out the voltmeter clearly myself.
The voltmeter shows 42 V
